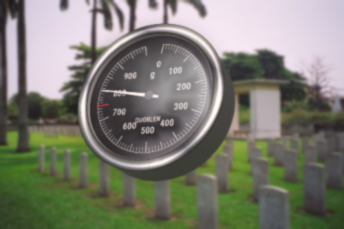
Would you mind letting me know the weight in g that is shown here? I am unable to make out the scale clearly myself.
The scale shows 800 g
